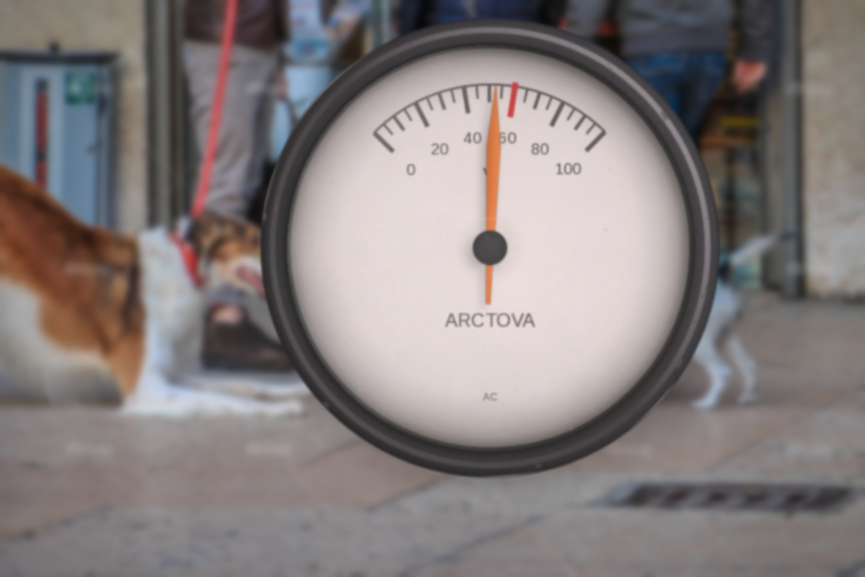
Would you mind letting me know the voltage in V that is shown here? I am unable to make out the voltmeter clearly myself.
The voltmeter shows 52.5 V
